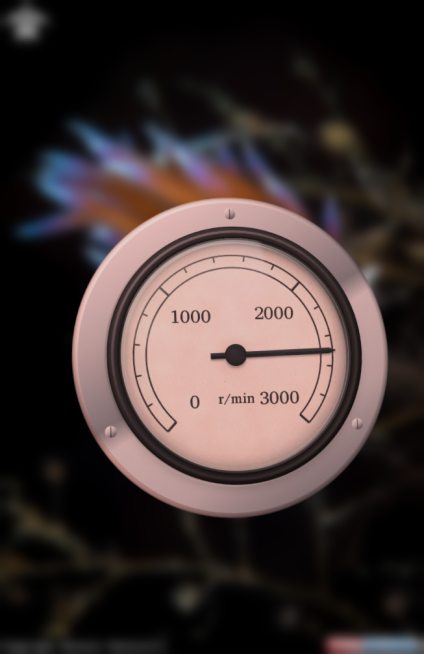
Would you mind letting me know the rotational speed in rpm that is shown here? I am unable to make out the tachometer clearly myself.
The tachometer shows 2500 rpm
